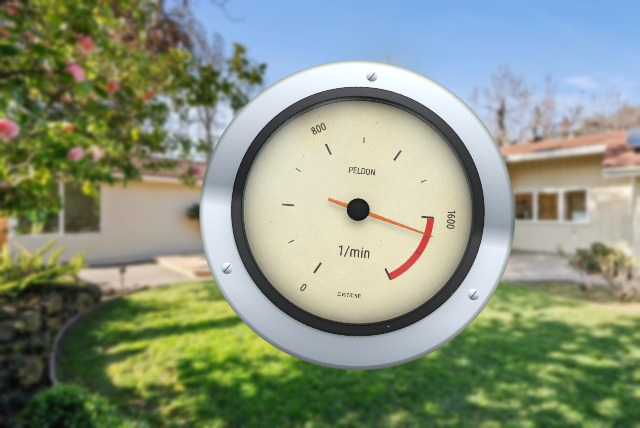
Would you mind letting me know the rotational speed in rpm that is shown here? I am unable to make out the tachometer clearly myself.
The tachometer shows 1700 rpm
